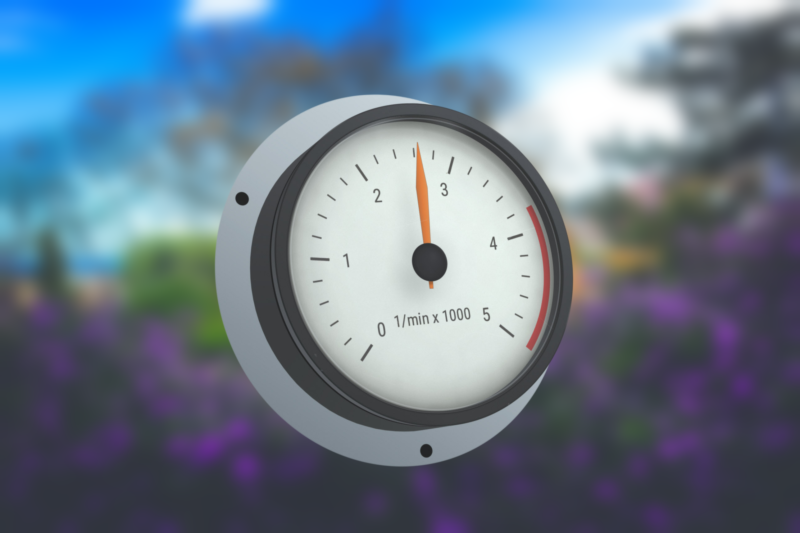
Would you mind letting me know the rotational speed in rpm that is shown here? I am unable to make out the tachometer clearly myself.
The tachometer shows 2600 rpm
